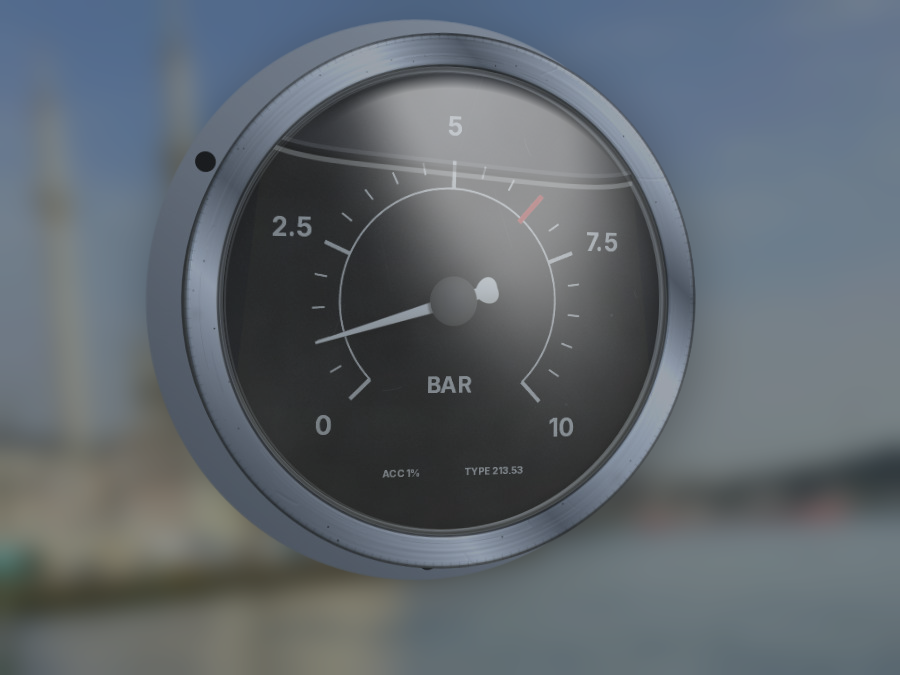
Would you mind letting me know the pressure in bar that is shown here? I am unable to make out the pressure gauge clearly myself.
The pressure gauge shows 1 bar
